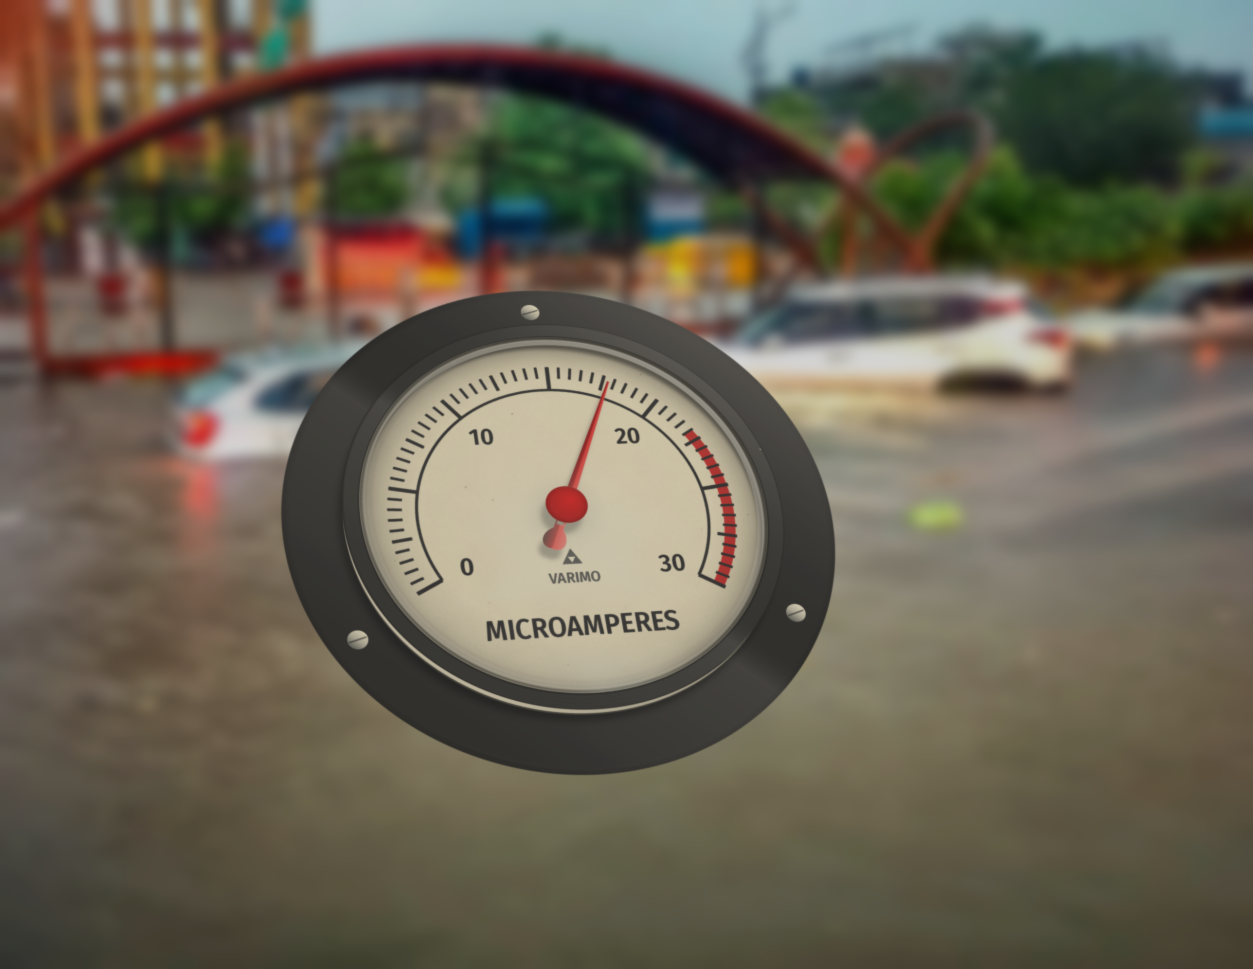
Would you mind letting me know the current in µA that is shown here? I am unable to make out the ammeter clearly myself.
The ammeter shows 17.75 µA
